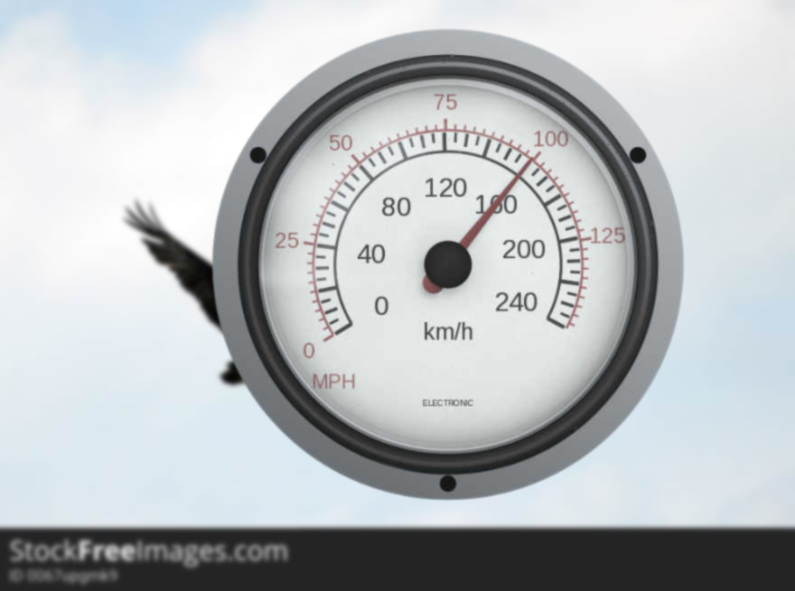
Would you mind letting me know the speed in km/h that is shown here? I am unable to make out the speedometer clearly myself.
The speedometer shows 160 km/h
